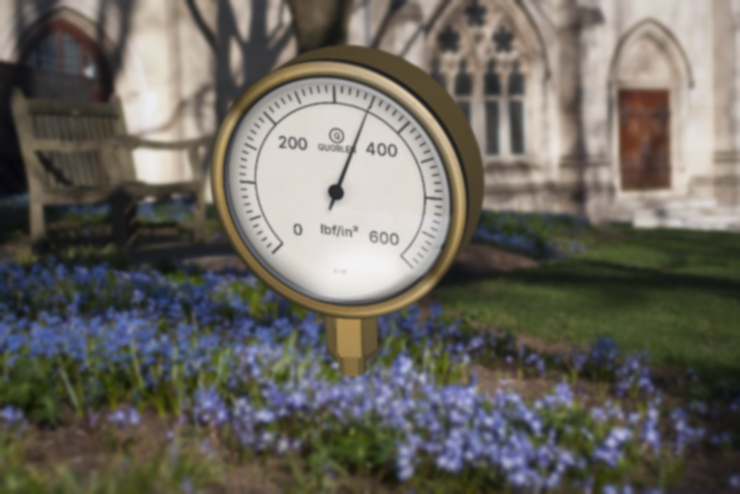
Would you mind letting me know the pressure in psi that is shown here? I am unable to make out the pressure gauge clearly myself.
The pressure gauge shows 350 psi
